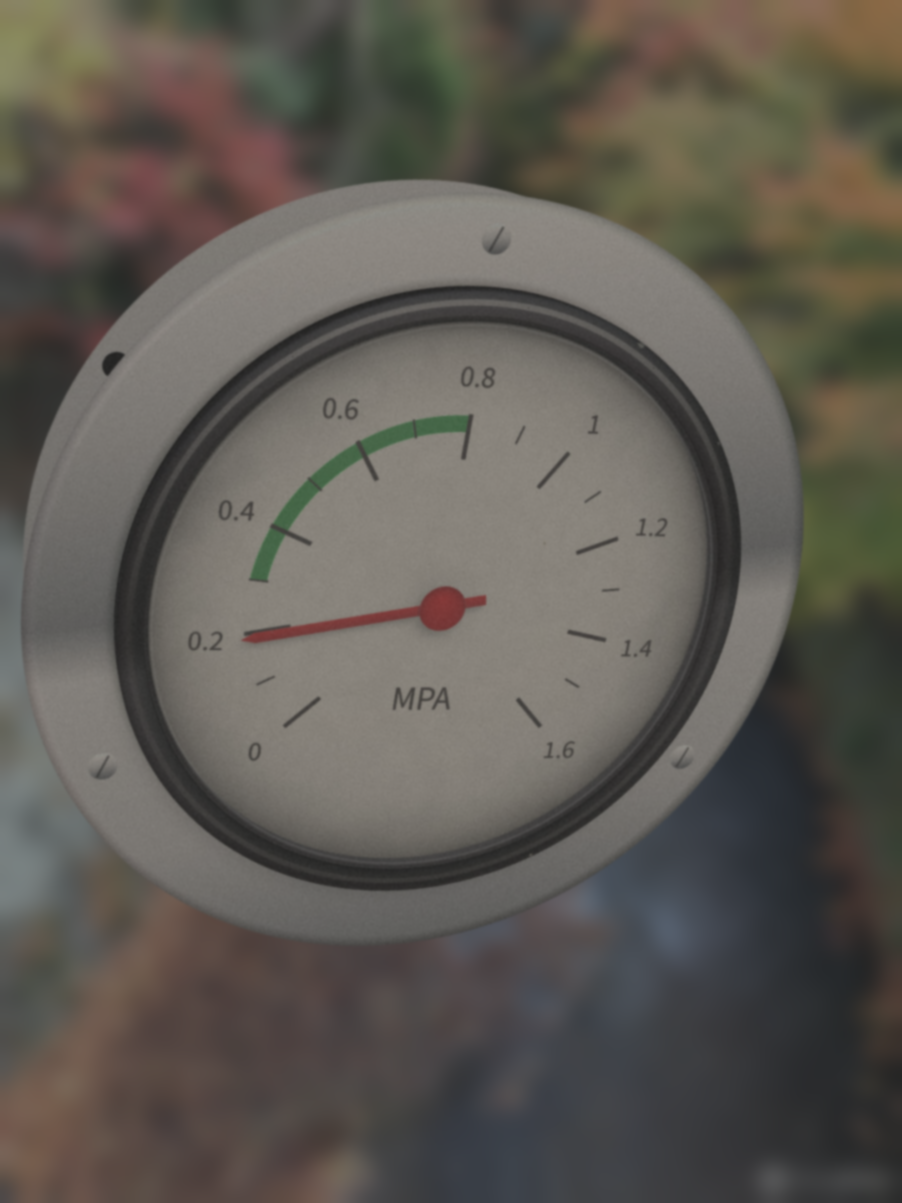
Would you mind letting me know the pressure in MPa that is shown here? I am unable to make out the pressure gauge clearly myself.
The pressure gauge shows 0.2 MPa
